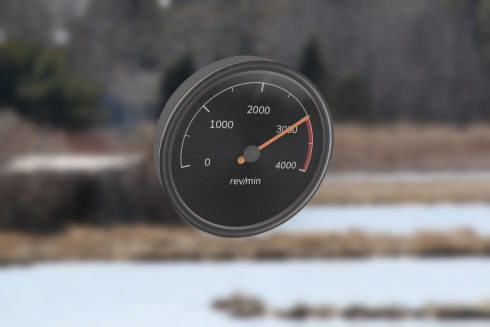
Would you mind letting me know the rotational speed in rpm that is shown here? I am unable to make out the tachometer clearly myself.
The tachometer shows 3000 rpm
